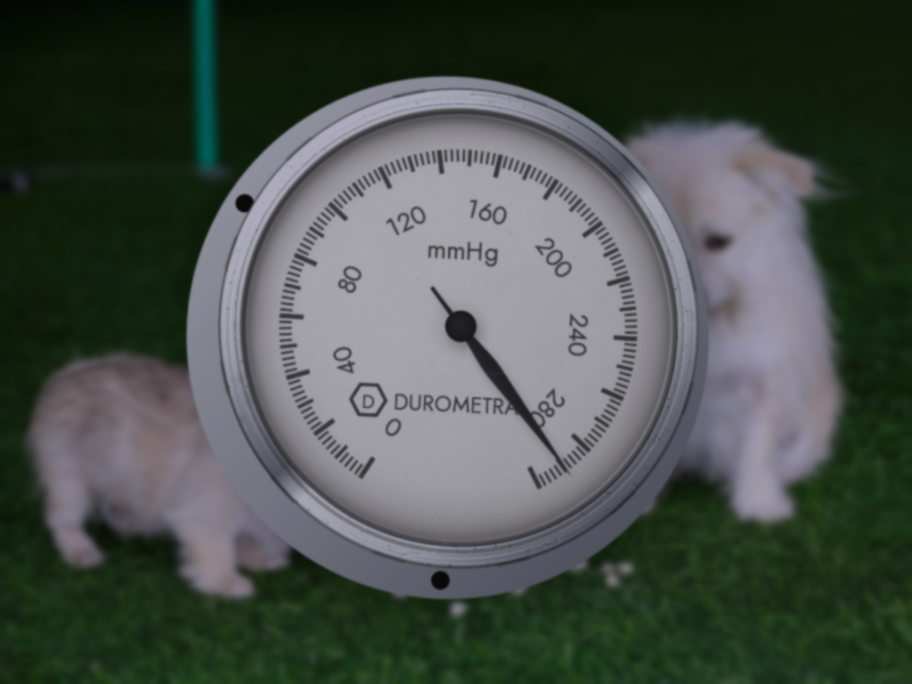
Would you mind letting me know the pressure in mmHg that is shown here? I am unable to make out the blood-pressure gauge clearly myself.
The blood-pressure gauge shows 290 mmHg
